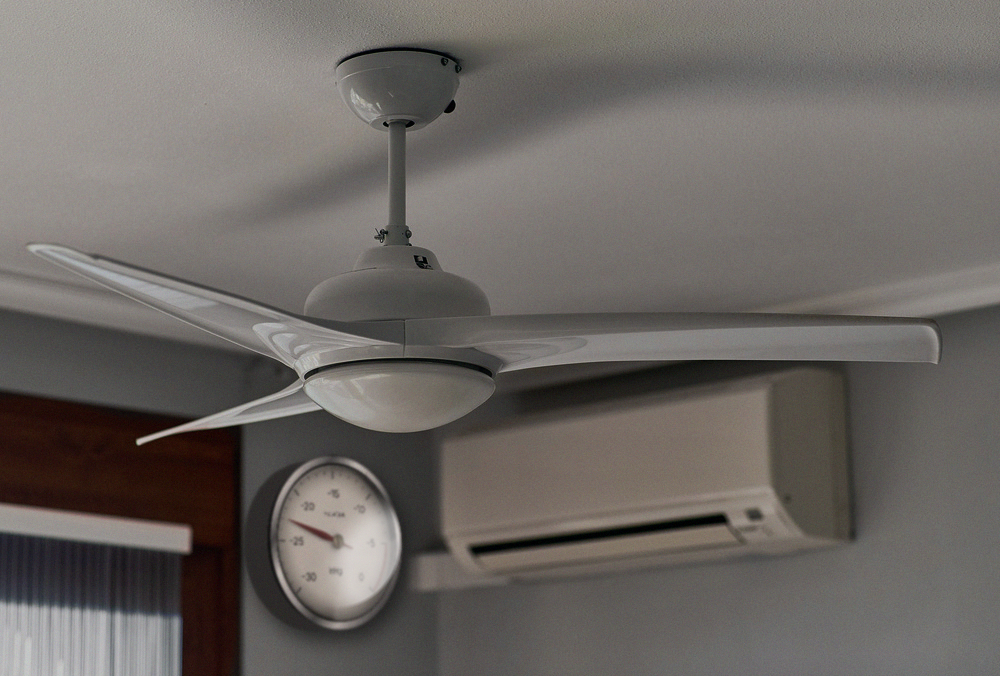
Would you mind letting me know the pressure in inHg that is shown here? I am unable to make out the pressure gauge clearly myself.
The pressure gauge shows -23 inHg
